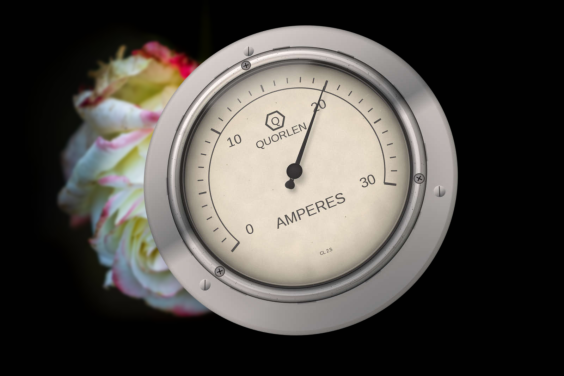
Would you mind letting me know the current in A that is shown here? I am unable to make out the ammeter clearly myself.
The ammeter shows 20 A
